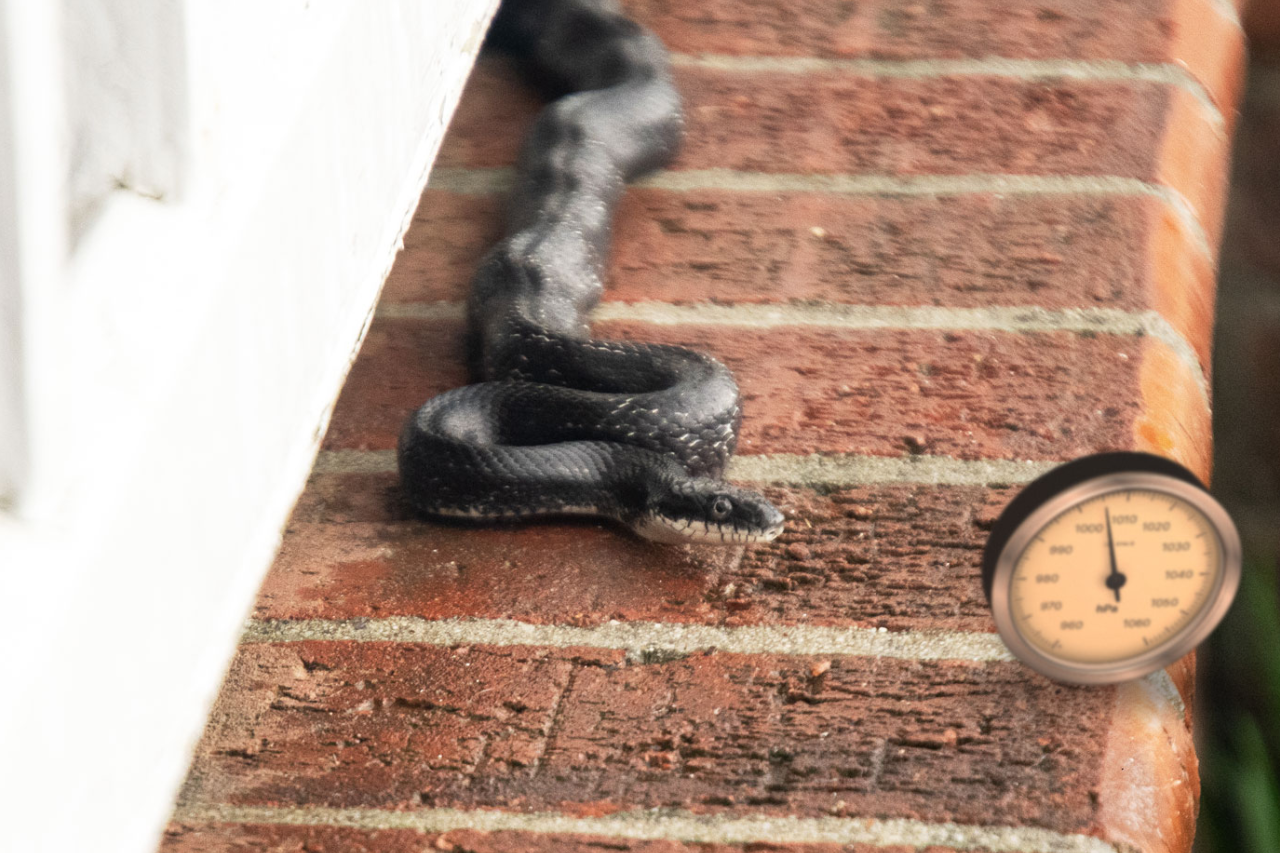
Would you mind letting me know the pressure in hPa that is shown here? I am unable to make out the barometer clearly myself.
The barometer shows 1005 hPa
